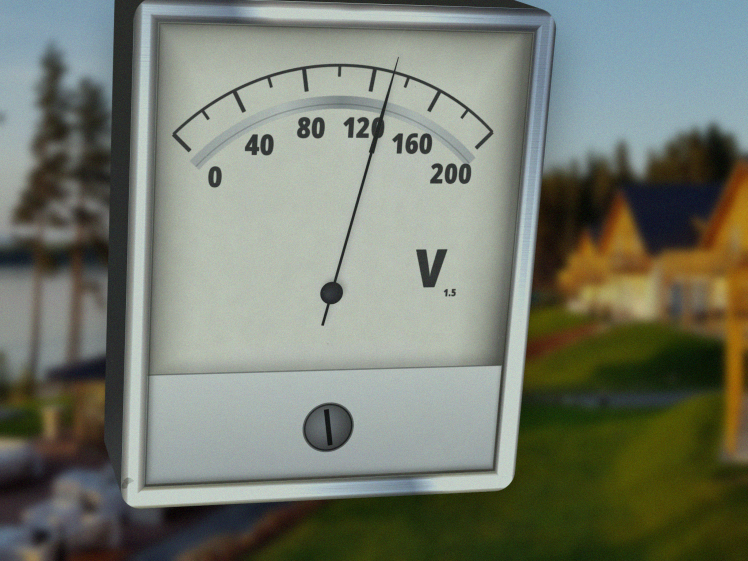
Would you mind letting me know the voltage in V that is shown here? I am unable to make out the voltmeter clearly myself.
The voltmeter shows 130 V
